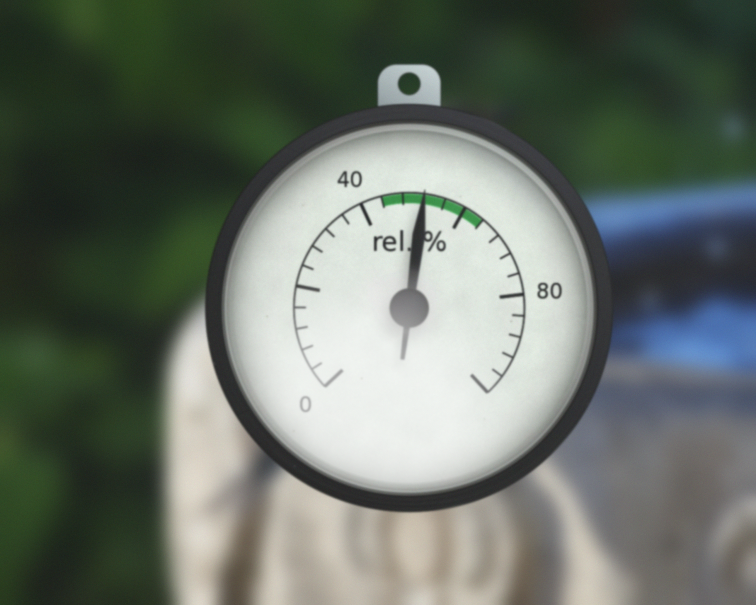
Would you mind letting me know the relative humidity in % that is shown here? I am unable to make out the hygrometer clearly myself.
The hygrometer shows 52 %
